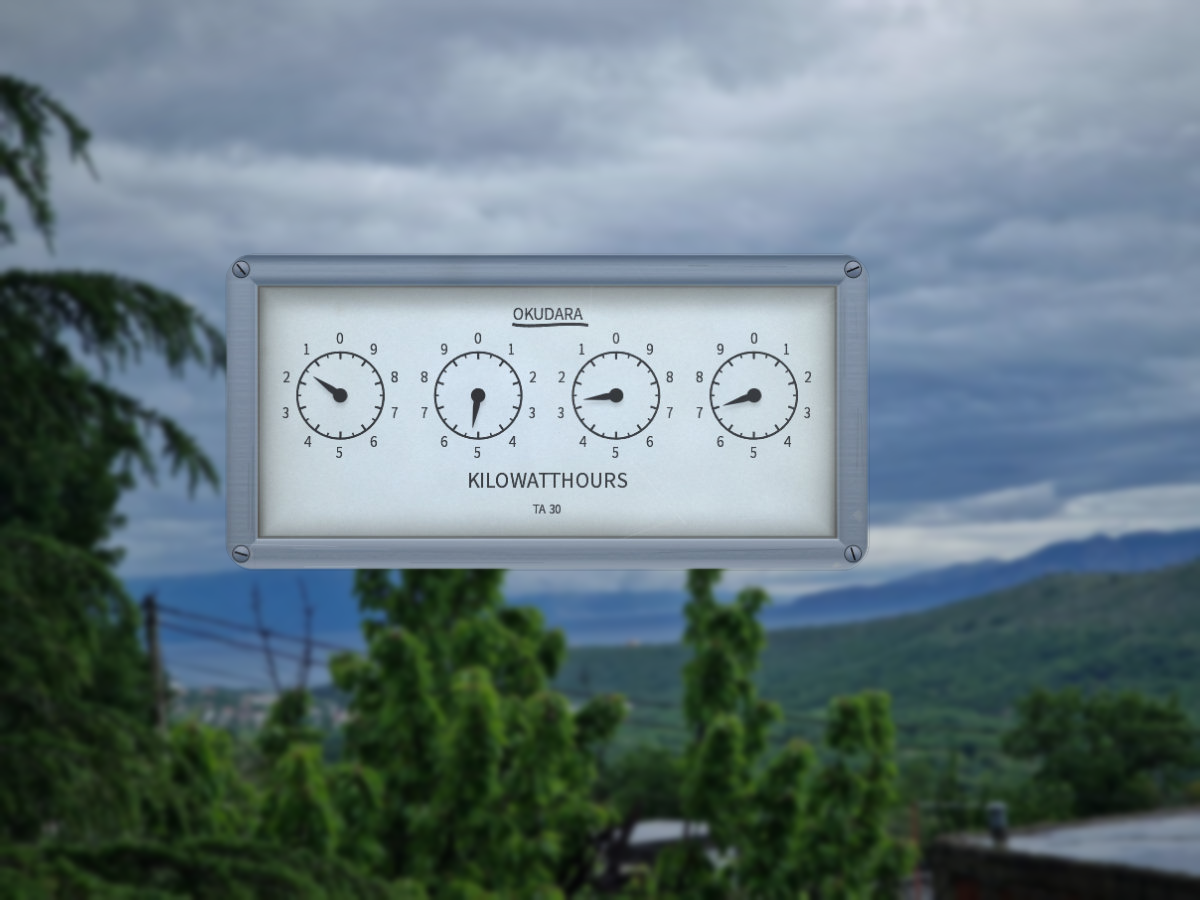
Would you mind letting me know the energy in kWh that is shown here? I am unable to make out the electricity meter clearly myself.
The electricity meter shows 1527 kWh
